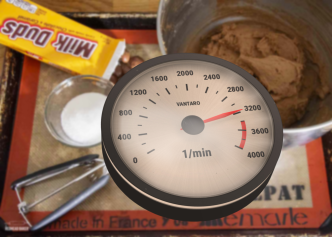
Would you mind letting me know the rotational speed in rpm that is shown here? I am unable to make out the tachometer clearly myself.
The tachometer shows 3200 rpm
